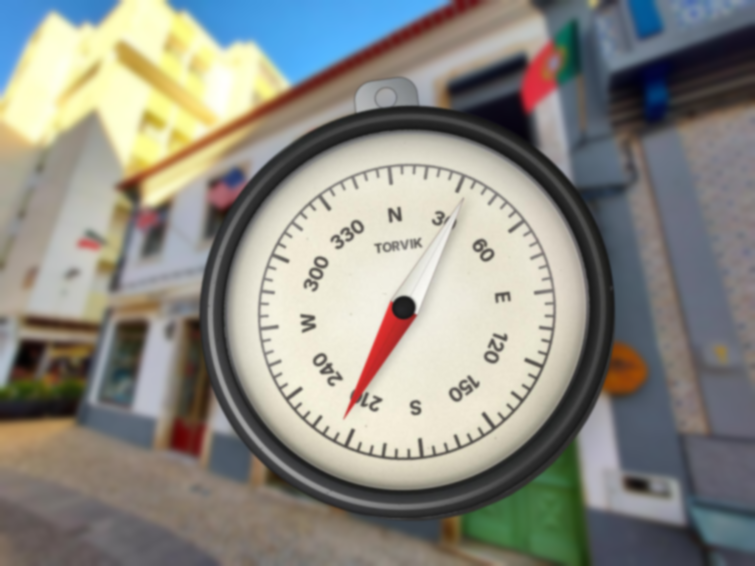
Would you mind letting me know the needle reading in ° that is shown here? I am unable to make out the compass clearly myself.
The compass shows 215 °
